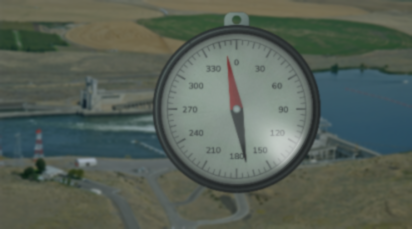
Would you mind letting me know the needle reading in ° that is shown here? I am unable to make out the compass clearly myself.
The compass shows 350 °
